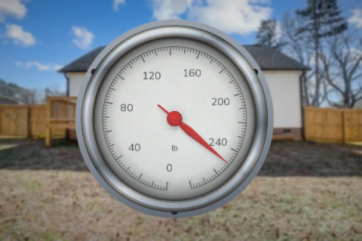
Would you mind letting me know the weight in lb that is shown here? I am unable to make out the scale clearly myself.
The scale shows 250 lb
